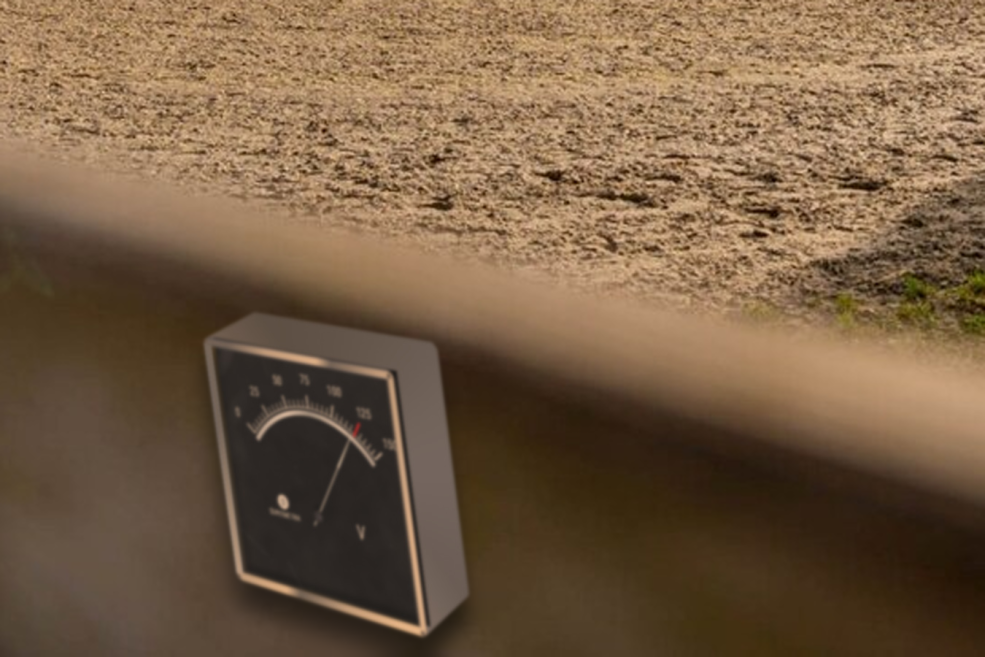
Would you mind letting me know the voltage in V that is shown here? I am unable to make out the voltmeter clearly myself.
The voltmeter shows 125 V
